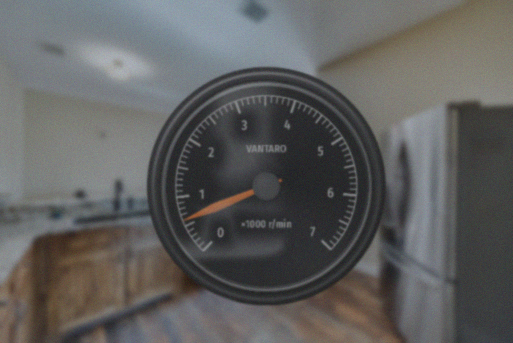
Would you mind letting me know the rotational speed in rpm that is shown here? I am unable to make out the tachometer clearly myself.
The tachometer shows 600 rpm
